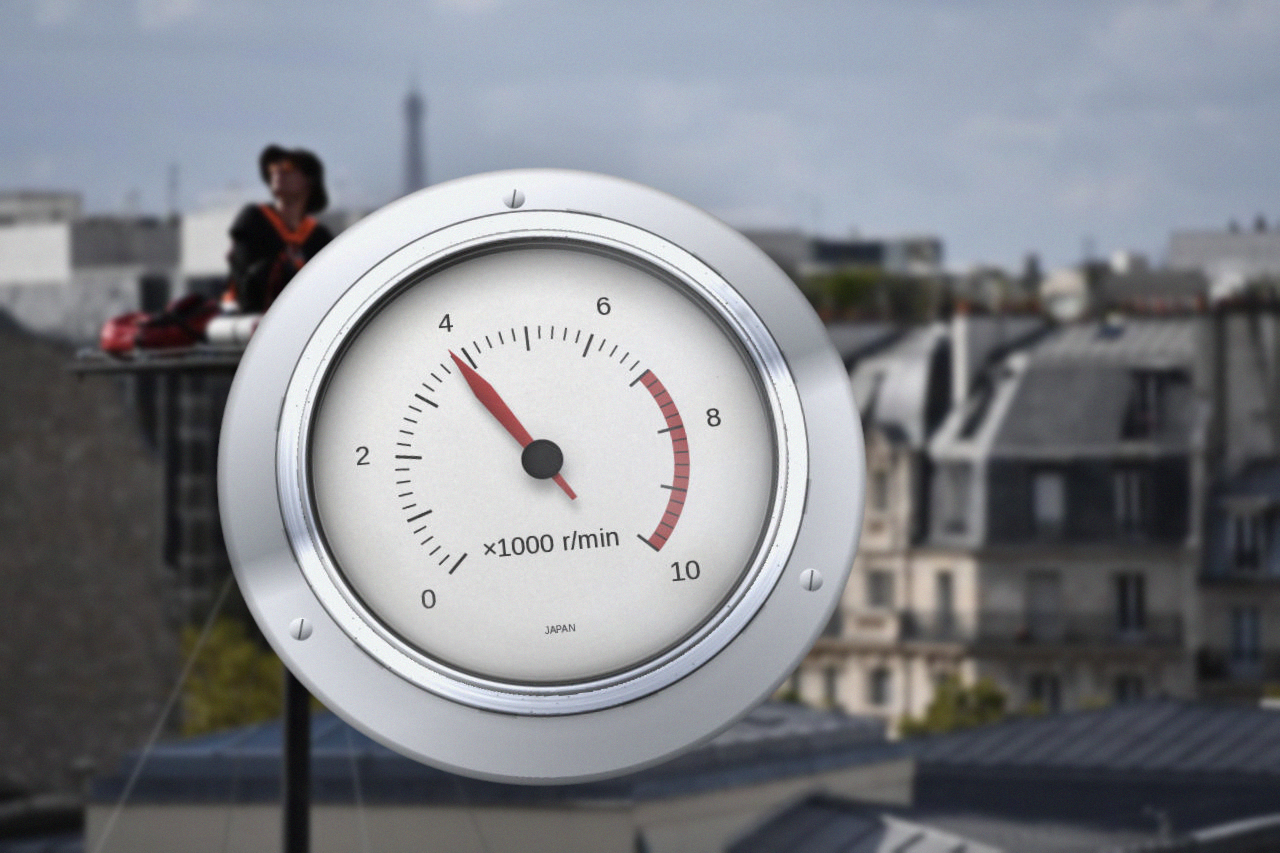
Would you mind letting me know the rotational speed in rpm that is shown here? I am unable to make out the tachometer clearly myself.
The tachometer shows 3800 rpm
